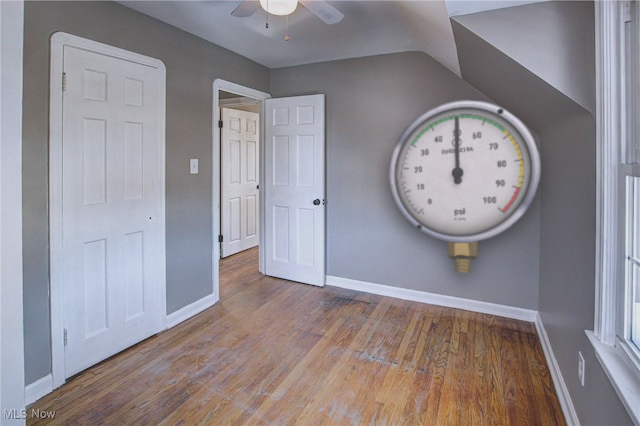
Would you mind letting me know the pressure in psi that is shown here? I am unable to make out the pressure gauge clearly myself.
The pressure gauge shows 50 psi
